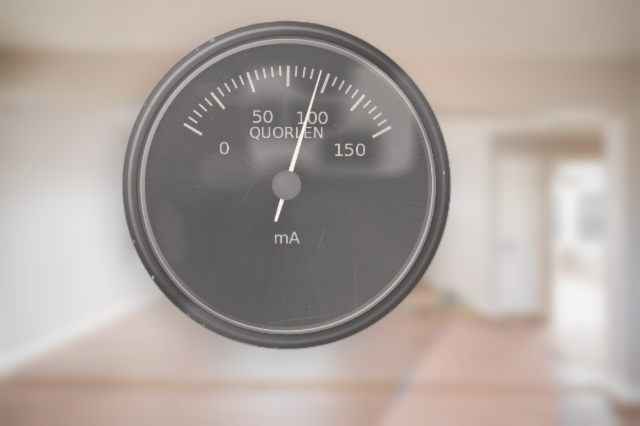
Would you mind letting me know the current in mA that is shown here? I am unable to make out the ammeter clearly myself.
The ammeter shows 95 mA
